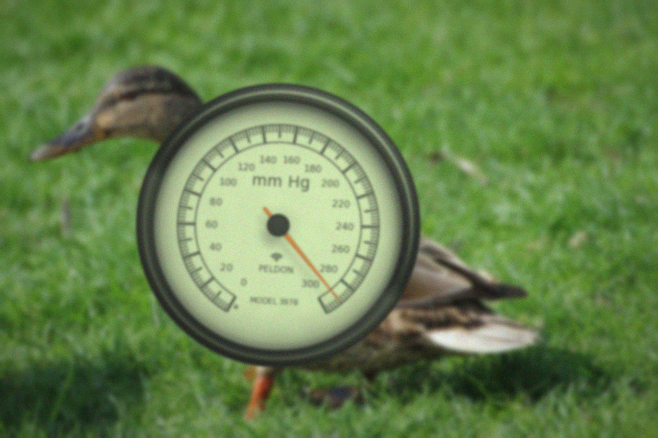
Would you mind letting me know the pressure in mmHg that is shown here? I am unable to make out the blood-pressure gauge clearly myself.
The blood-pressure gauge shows 290 mmHg
